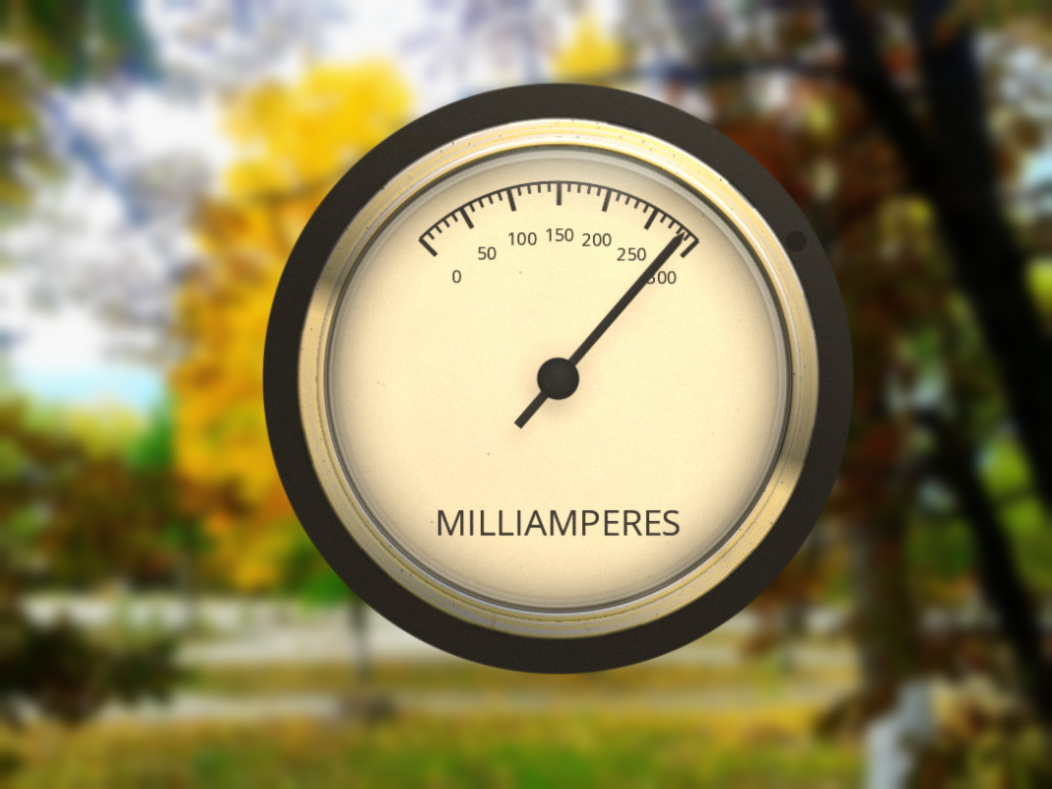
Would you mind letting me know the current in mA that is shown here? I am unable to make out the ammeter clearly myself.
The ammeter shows 285 mA
